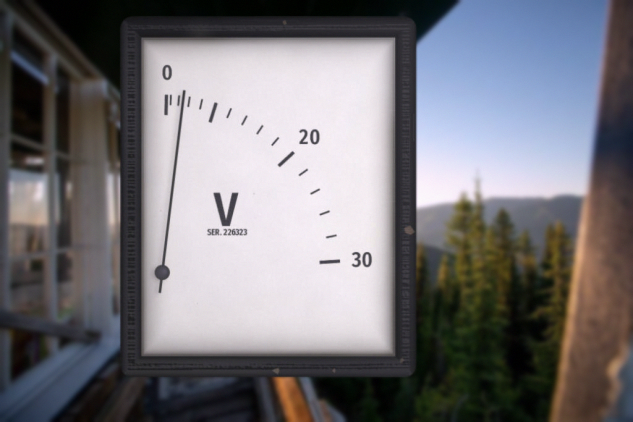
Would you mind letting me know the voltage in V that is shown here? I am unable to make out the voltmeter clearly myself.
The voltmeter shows 5 V
